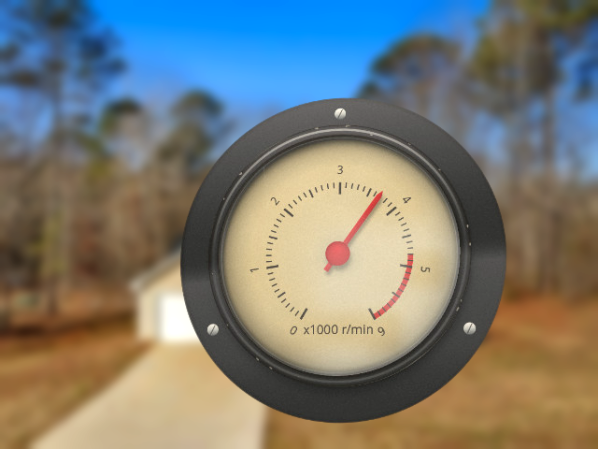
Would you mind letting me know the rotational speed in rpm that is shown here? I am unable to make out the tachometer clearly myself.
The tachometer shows 3700 rpm
